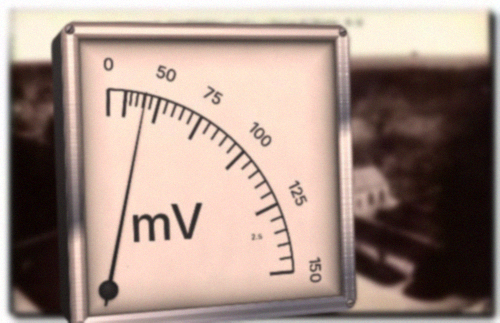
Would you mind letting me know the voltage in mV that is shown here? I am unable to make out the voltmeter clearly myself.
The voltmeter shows 40 mV
